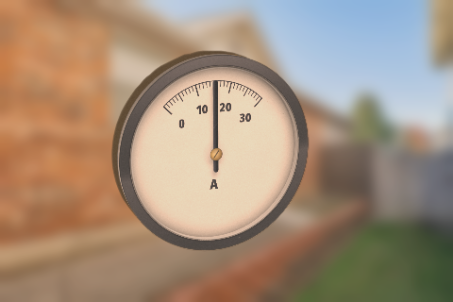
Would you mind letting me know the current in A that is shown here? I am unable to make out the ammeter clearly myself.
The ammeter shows 15 A
